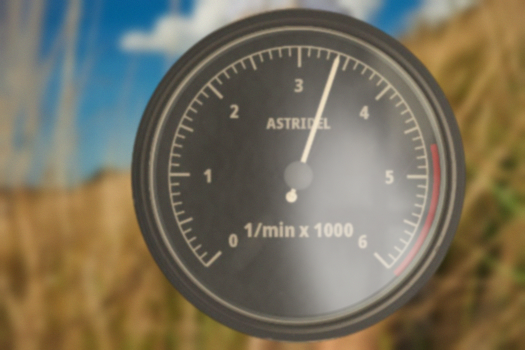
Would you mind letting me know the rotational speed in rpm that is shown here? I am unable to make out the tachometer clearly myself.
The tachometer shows 3400 rpm
